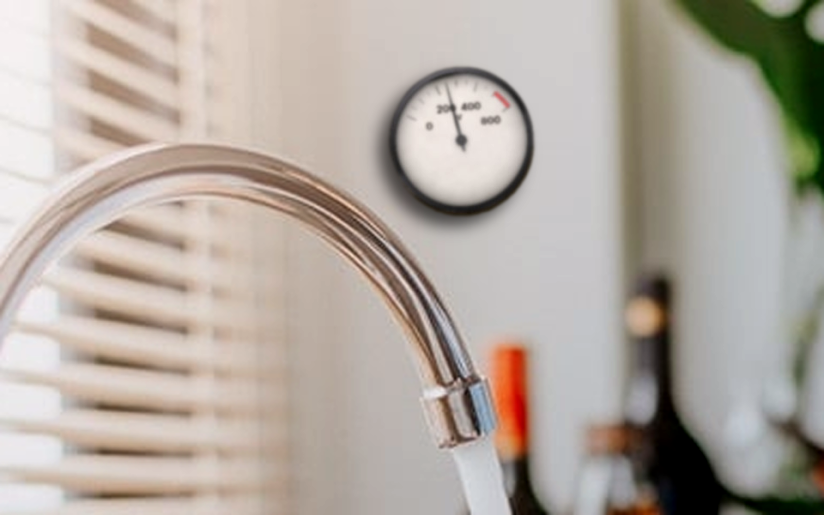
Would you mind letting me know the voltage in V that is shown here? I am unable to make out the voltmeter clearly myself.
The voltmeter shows 250 V
